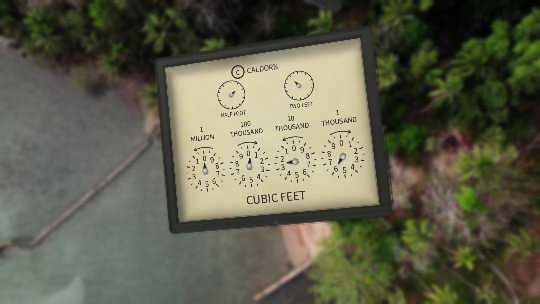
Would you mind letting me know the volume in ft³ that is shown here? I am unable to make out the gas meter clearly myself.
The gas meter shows 2600 ft³
